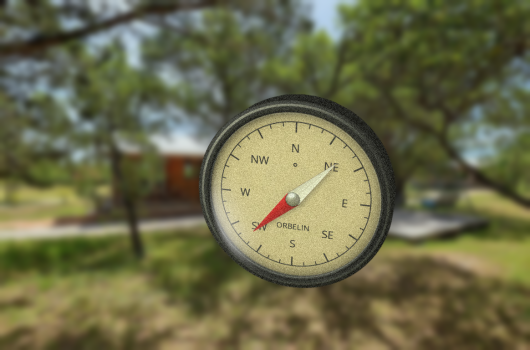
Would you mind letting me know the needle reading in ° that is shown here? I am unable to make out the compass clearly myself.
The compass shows 225 °
